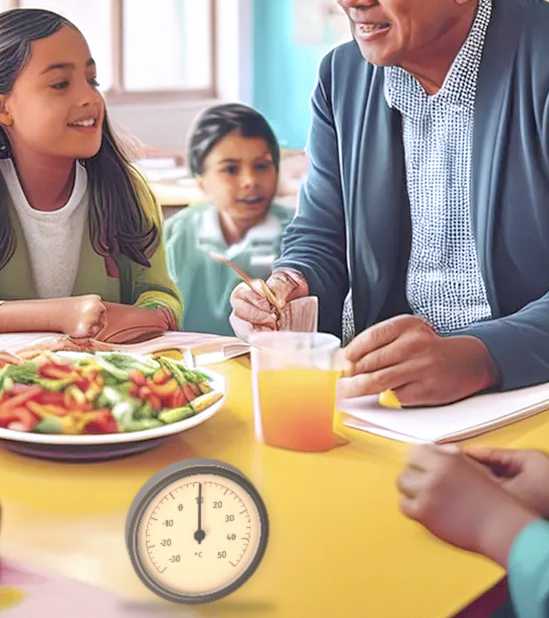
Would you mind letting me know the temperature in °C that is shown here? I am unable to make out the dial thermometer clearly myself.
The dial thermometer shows 10 °C
